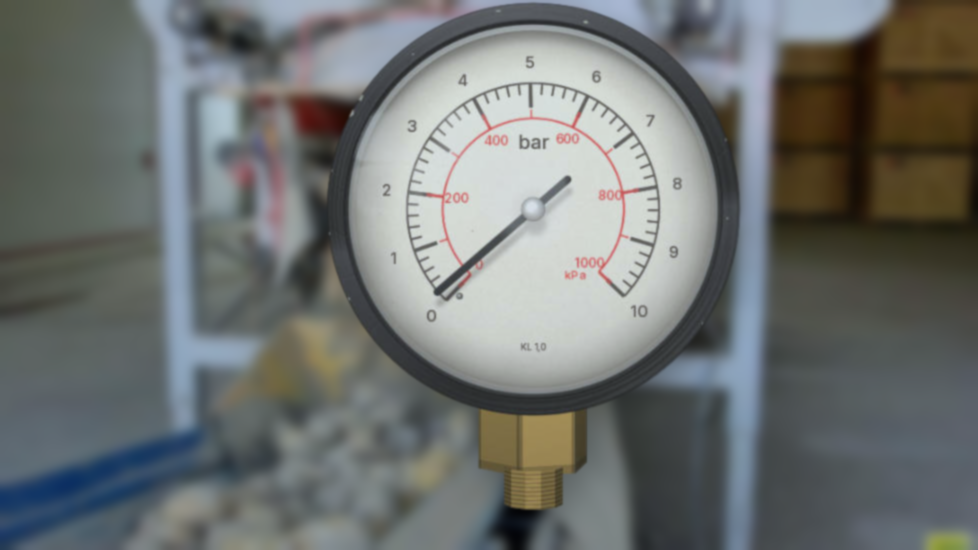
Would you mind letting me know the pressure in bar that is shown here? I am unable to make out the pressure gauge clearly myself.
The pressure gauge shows 0.2 bar
